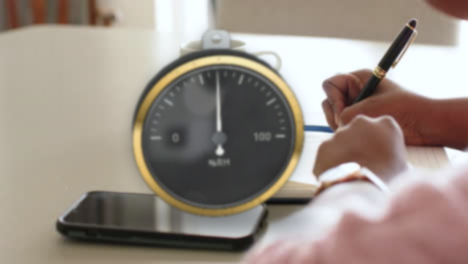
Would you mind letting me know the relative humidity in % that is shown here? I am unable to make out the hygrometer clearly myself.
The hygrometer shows 48 %
